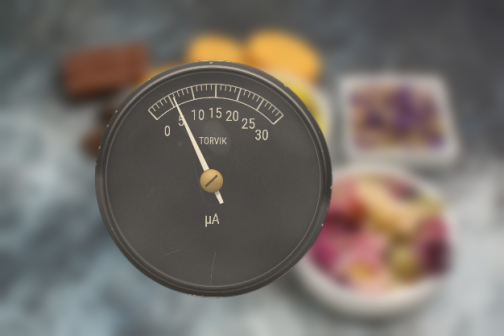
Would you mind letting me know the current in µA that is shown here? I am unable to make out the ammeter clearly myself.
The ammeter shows 6 µA
